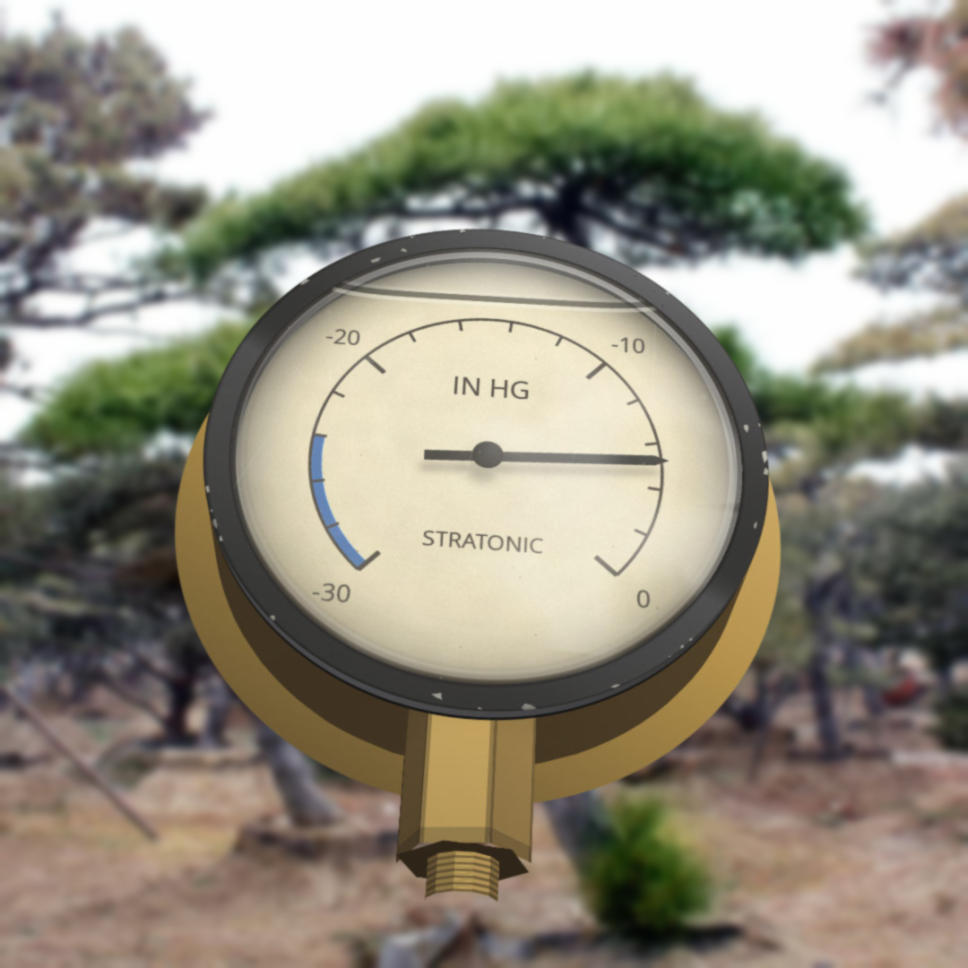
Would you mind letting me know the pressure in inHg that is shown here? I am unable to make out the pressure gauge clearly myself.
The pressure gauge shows -5 inHg
